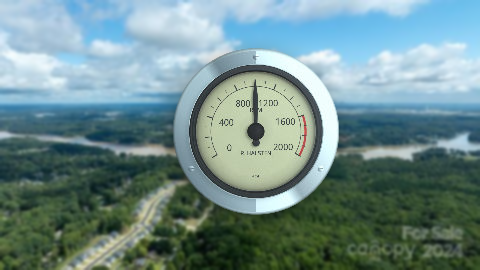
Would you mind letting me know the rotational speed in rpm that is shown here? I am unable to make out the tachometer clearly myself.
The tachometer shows 1000 rpm
